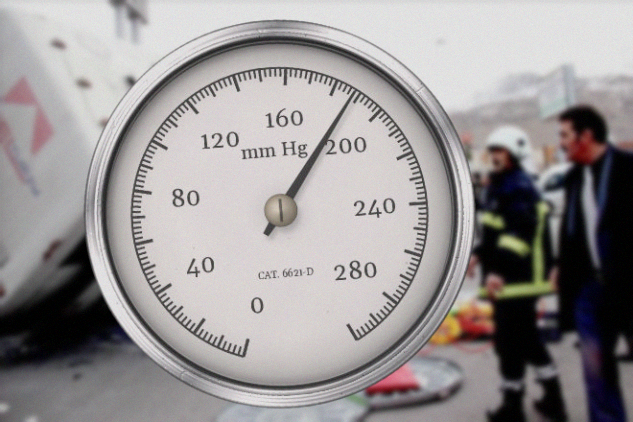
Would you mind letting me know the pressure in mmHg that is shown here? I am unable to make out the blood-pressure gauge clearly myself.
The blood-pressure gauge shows 188 mmHg
